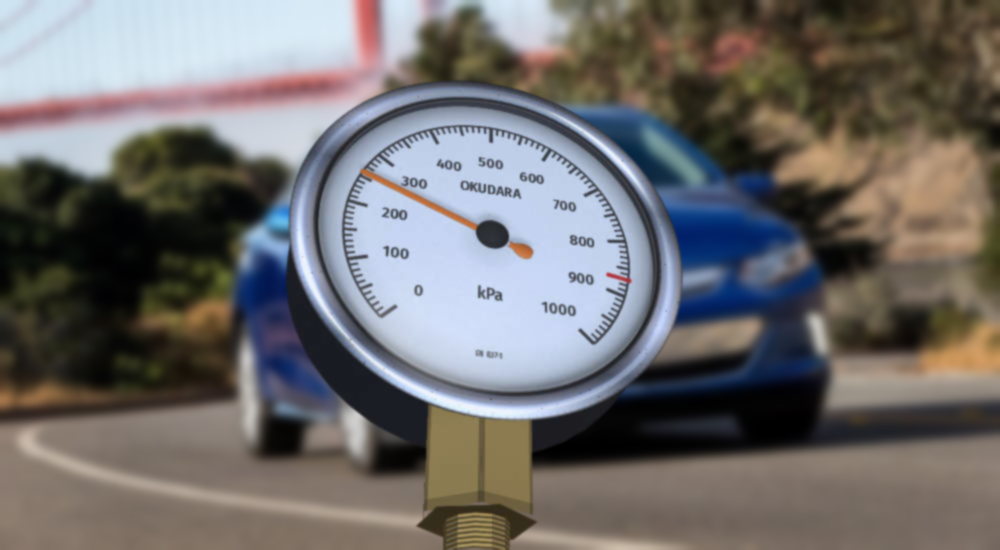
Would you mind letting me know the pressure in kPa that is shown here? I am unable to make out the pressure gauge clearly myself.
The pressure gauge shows 250 kPa
